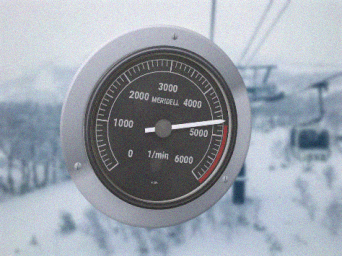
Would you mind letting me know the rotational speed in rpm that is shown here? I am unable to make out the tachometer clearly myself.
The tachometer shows 4700 rpm
